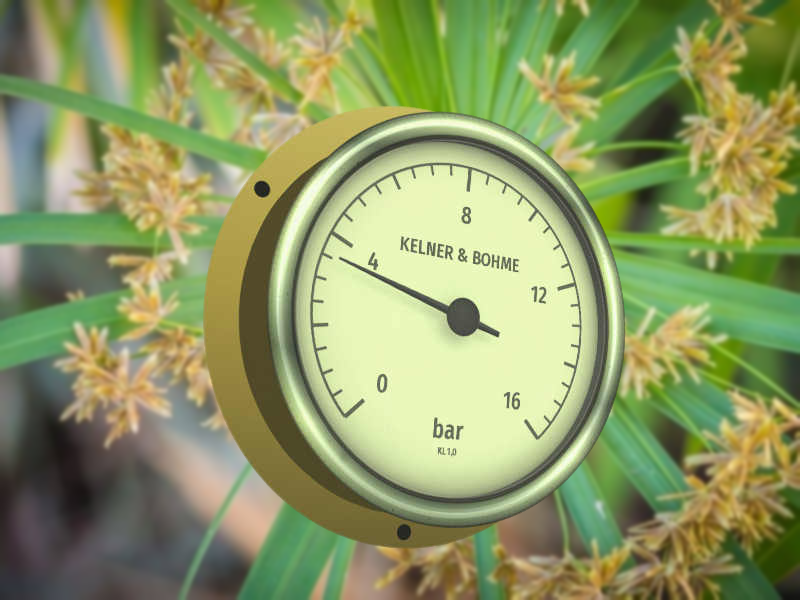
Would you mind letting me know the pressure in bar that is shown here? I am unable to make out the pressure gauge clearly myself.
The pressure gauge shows 3.5 bar
